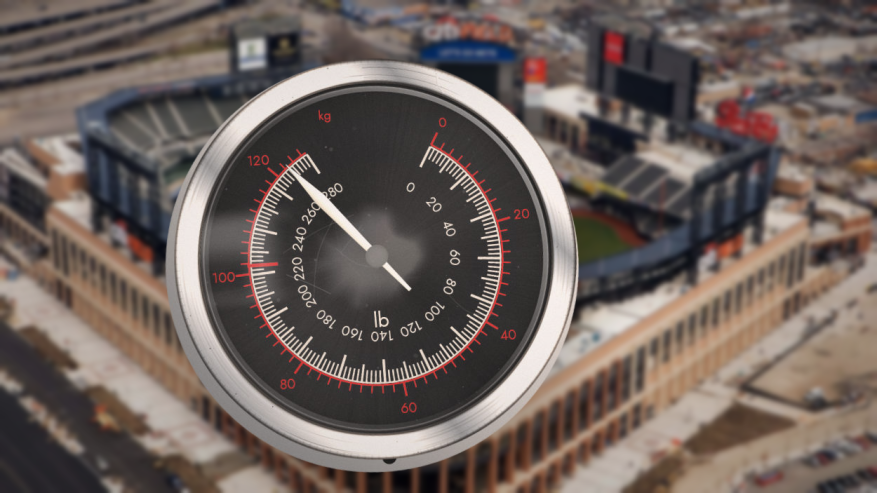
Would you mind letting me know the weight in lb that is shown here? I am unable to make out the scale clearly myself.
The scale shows 270 lb
